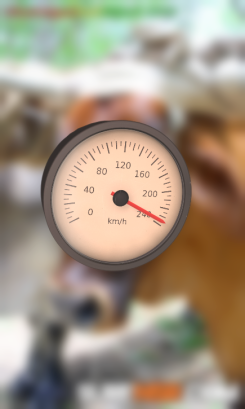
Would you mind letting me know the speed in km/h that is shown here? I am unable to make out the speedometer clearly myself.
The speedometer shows 235 km/h
